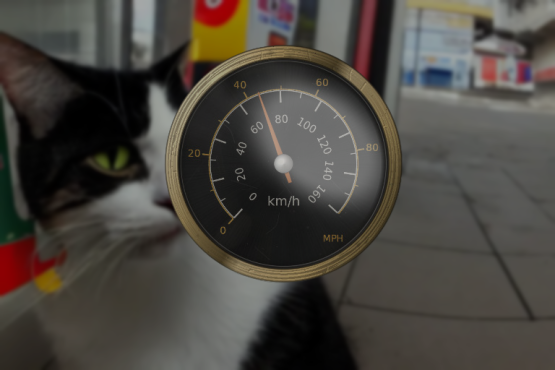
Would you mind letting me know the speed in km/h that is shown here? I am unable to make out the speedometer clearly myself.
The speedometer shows 70 km/h
